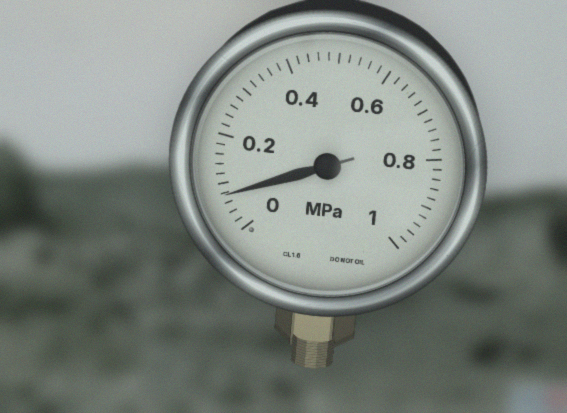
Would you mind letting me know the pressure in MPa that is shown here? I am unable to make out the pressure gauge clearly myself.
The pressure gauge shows 0.08 MPa
